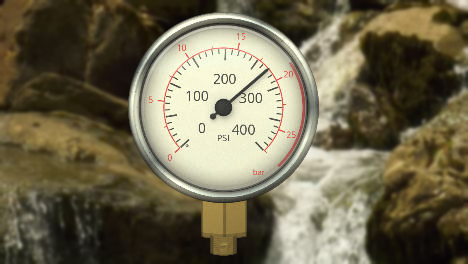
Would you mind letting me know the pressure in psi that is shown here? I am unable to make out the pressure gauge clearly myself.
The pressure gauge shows 270 psi
